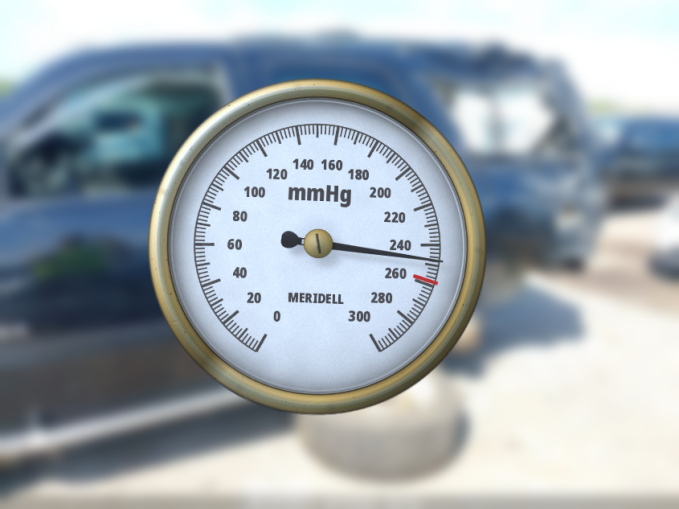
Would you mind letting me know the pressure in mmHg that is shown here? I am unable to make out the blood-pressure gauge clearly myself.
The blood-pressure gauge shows 248 mmHg
